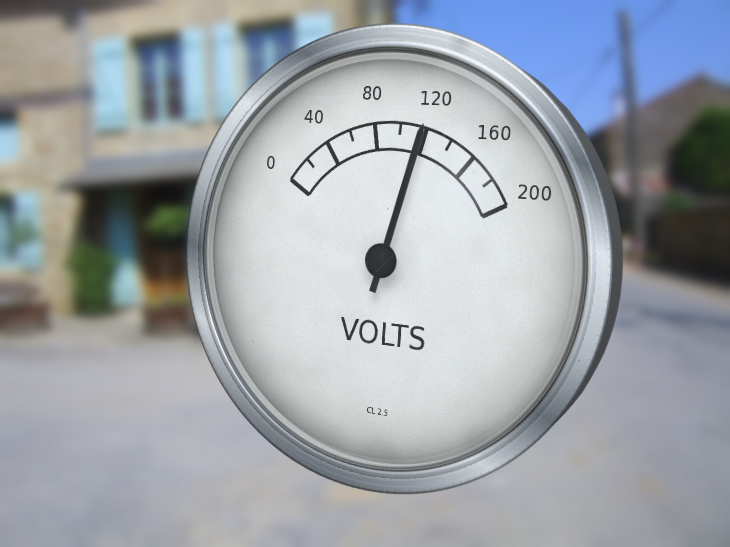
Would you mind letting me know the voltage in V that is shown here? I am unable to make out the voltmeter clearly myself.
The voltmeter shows 120 V
